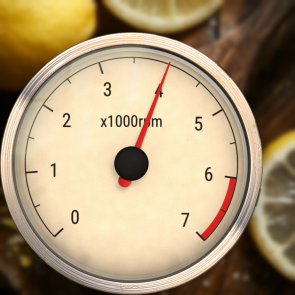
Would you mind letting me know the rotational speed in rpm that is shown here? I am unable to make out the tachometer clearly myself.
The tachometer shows 4000 rpm
